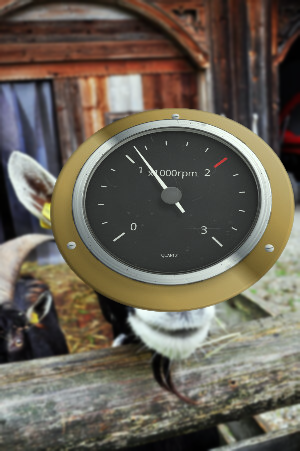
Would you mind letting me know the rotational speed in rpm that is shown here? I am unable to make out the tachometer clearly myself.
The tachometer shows 1100 rpm
